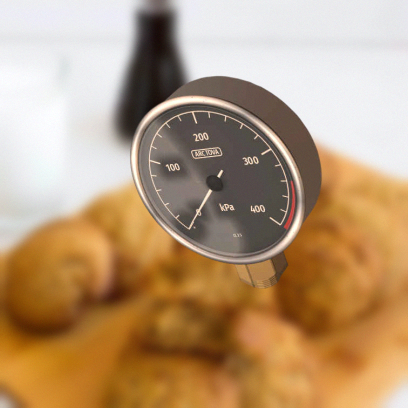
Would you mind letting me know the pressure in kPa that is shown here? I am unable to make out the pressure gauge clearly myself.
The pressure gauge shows 0 kPa
